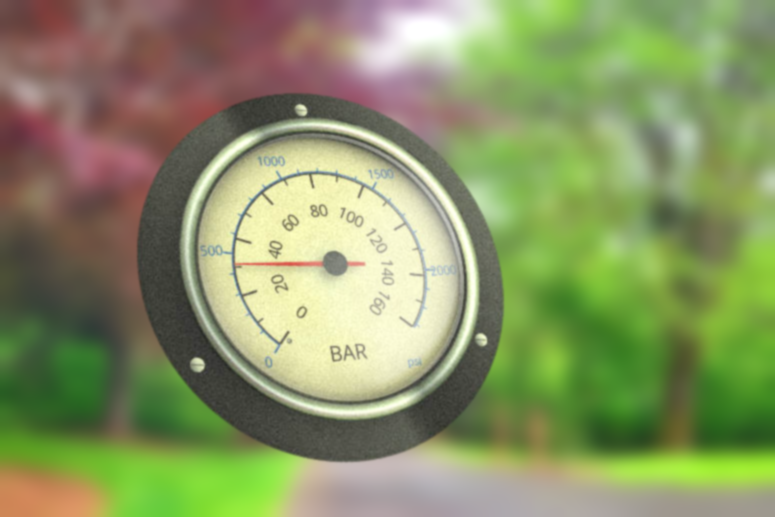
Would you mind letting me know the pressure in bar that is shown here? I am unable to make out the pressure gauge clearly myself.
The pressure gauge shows 30 bar
